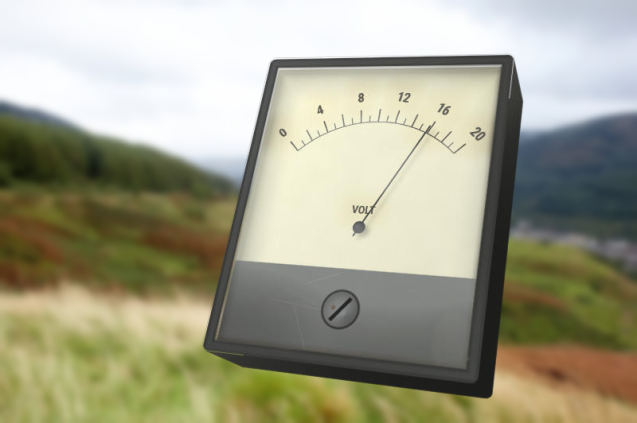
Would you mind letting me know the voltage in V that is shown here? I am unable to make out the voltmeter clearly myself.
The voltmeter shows 16 V
